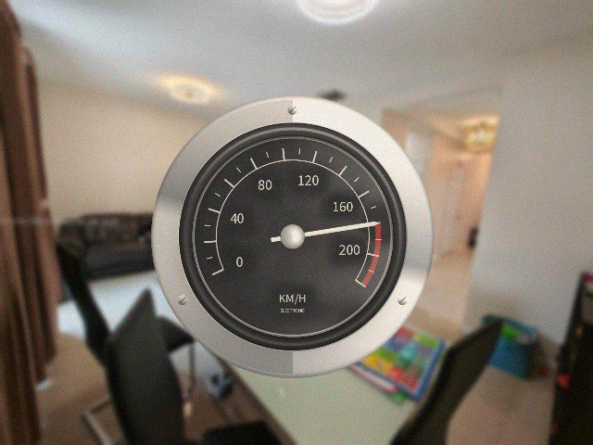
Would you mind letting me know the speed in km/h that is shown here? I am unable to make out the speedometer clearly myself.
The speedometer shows 180 km/h
